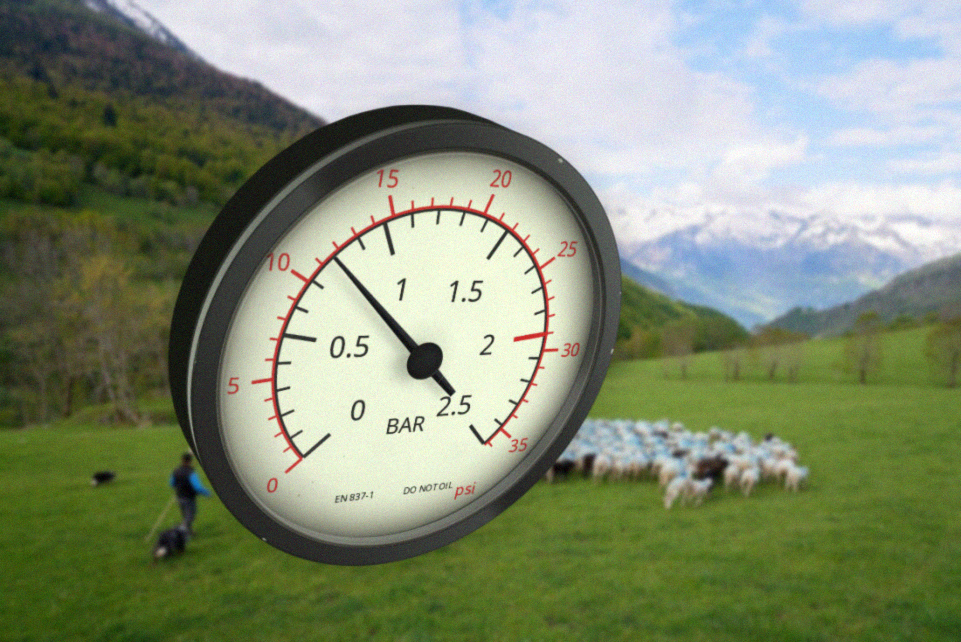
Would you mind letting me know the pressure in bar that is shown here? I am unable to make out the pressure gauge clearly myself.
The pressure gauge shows 0.8 bar
